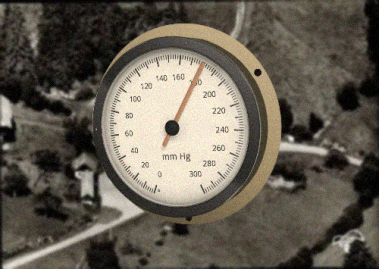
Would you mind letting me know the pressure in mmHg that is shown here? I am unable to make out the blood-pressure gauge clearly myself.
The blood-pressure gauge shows 180 mmHg
